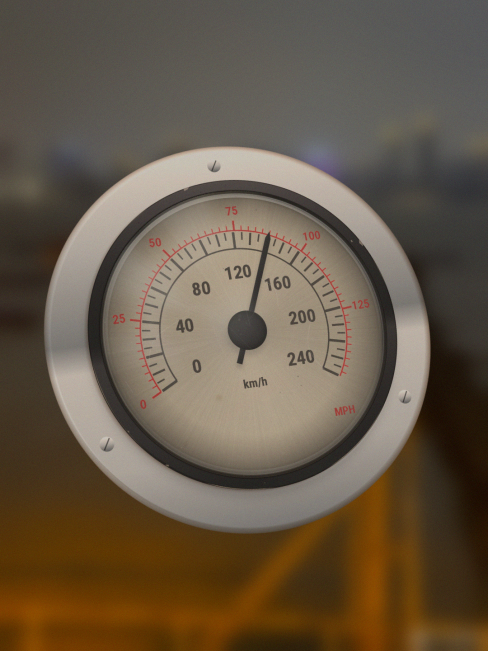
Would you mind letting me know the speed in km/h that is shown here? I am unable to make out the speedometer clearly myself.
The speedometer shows 140 km/h
